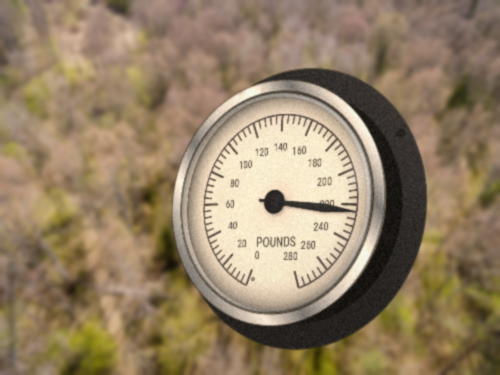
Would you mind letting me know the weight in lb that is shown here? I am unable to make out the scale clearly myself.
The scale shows 224 lb
